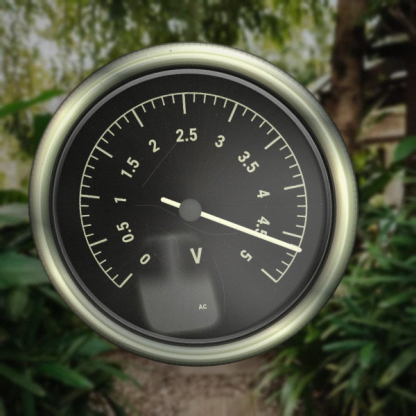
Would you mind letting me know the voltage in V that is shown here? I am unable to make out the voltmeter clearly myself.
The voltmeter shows 4.6 V
